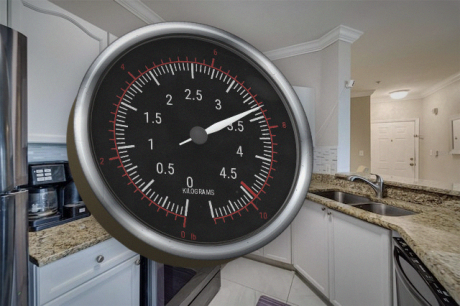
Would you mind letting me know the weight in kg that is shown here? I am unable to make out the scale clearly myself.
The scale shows 3.4 kg
